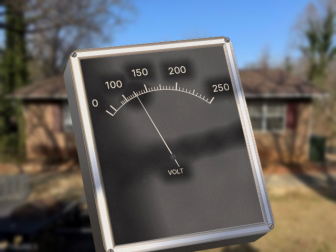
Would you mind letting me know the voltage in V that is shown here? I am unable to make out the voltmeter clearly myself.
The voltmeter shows 125 V
